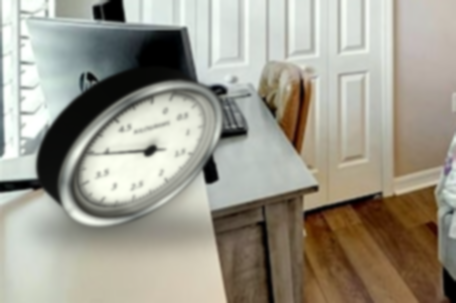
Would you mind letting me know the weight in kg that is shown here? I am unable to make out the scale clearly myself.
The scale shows 4 kg
